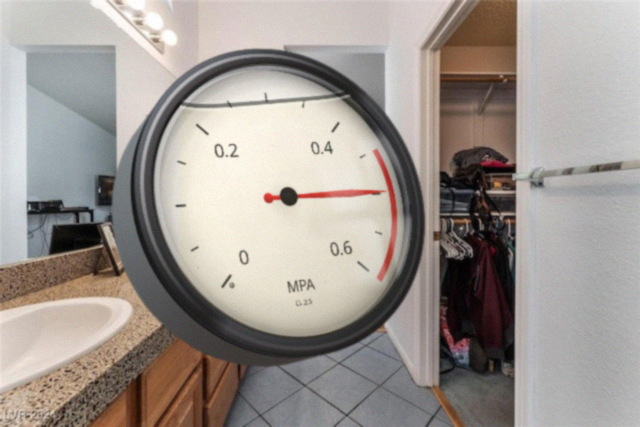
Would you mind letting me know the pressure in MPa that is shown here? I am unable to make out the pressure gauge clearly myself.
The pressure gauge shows 0.5 MPa
